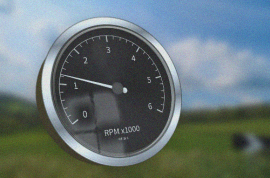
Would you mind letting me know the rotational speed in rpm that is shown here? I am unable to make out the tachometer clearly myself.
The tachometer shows 1200 rpm
